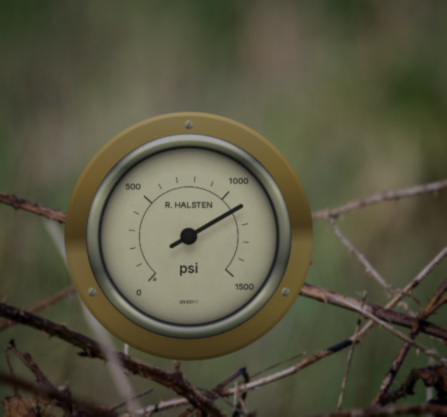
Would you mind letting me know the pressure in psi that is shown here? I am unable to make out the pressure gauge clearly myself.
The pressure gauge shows 1100 psi
